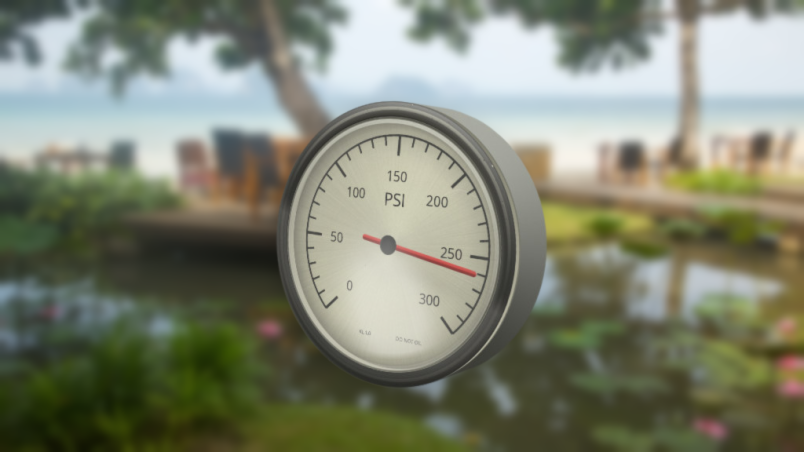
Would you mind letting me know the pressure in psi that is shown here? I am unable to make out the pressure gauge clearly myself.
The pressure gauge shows 260 psi
